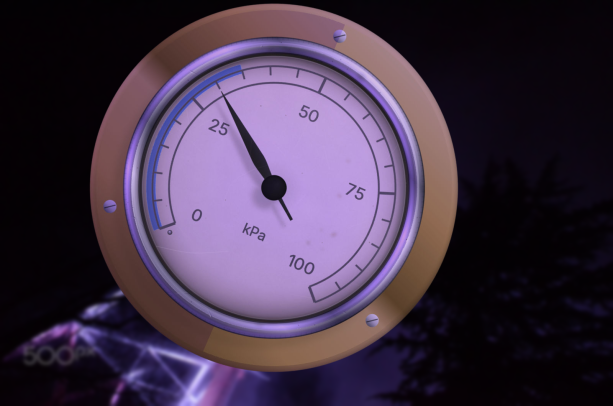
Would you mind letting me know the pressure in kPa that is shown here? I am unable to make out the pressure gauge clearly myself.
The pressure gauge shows 30 kPa
